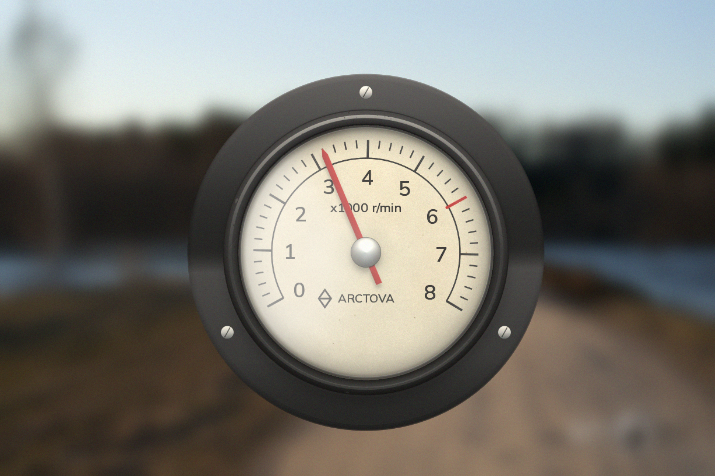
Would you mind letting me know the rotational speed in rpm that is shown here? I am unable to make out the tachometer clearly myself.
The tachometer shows 3200 rpm
